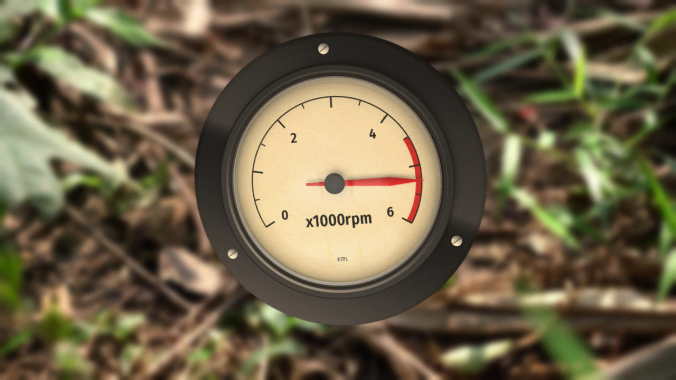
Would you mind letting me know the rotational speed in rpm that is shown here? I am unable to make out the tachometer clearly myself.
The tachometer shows 5250 rpm
